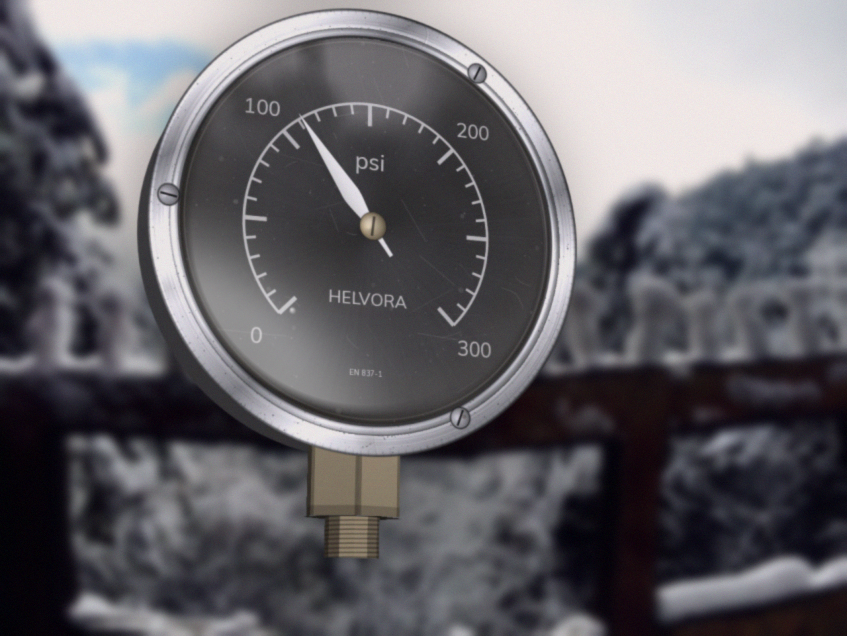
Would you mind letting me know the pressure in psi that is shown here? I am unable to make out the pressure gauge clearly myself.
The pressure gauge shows 110 psi
